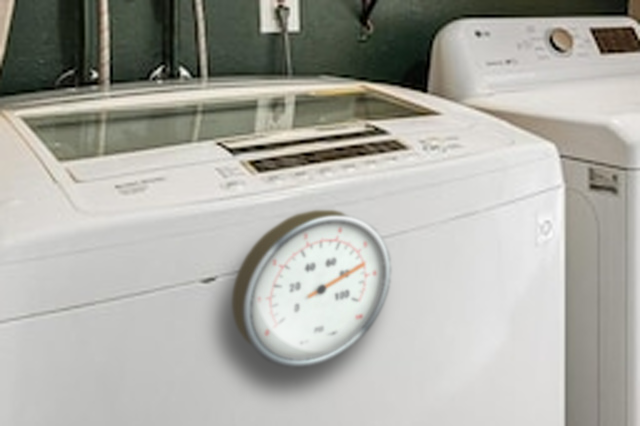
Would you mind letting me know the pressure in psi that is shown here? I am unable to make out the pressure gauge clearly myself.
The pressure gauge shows 80 psi
